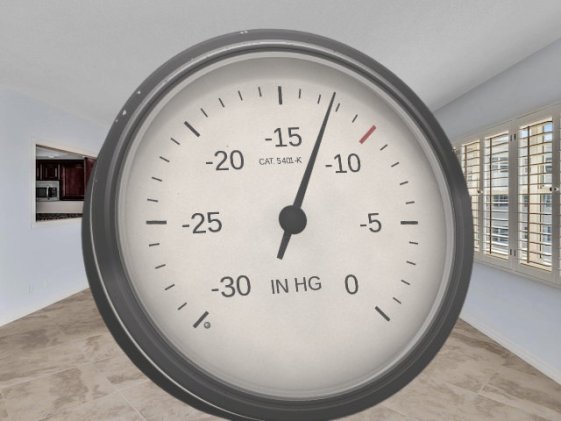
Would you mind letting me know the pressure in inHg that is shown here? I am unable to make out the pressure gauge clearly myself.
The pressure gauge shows -12.5 inHg
